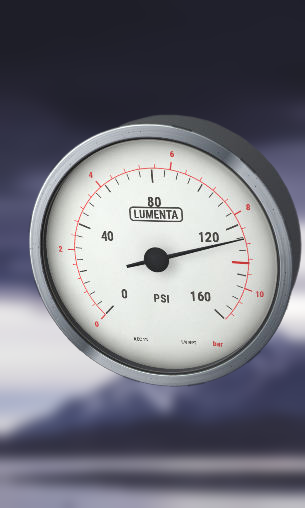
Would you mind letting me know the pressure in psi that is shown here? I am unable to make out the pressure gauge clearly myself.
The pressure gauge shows 125 psi
